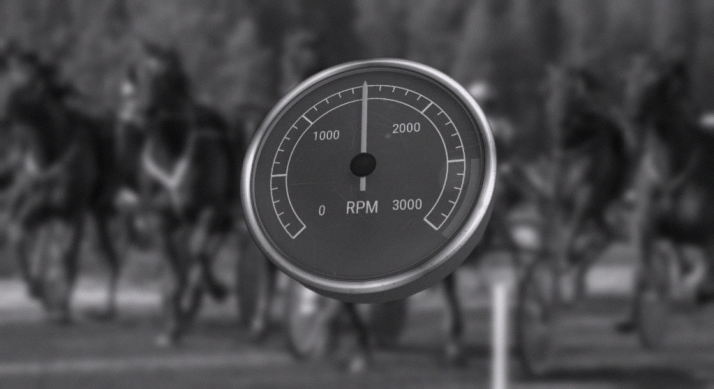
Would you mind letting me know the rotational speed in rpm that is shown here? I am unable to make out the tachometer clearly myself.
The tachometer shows 1500 rpm
